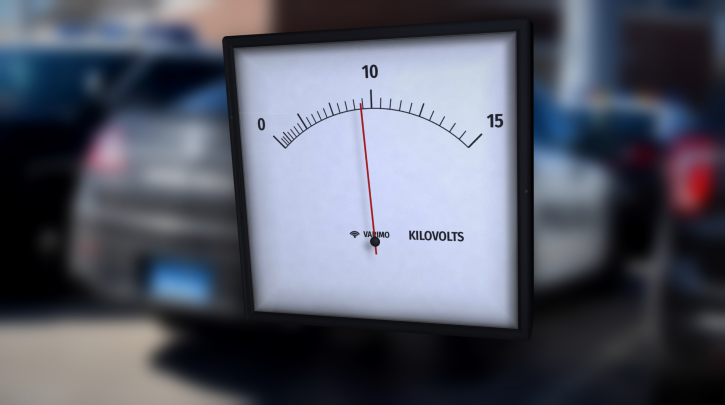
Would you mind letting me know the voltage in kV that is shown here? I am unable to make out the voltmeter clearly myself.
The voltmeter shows 9.5 kV
